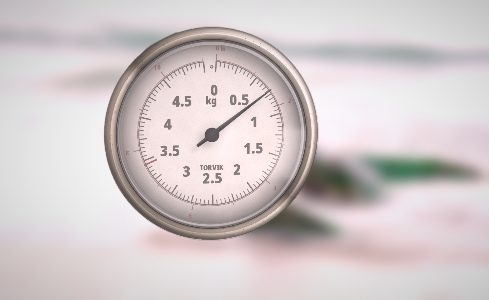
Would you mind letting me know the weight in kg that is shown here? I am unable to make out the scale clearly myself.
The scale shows 0.7 kg
